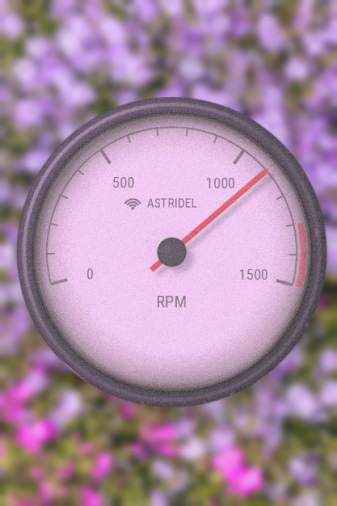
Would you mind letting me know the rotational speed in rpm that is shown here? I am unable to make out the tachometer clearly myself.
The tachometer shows 1100 rpm
